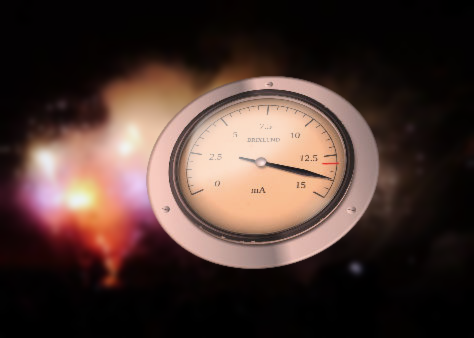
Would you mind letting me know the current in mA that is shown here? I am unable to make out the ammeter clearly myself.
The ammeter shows 14 mA
